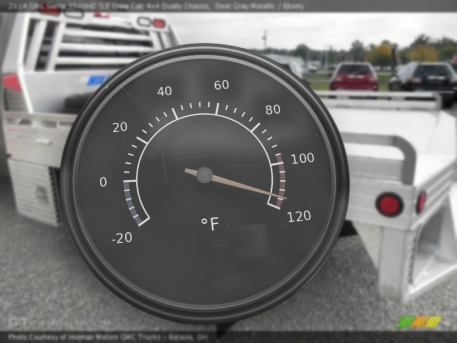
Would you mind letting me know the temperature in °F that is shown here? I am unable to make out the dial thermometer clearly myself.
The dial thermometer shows 116 °F
